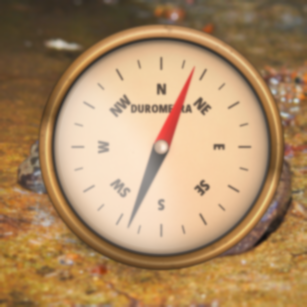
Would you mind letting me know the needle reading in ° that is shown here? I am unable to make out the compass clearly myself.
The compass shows 22.5 °
